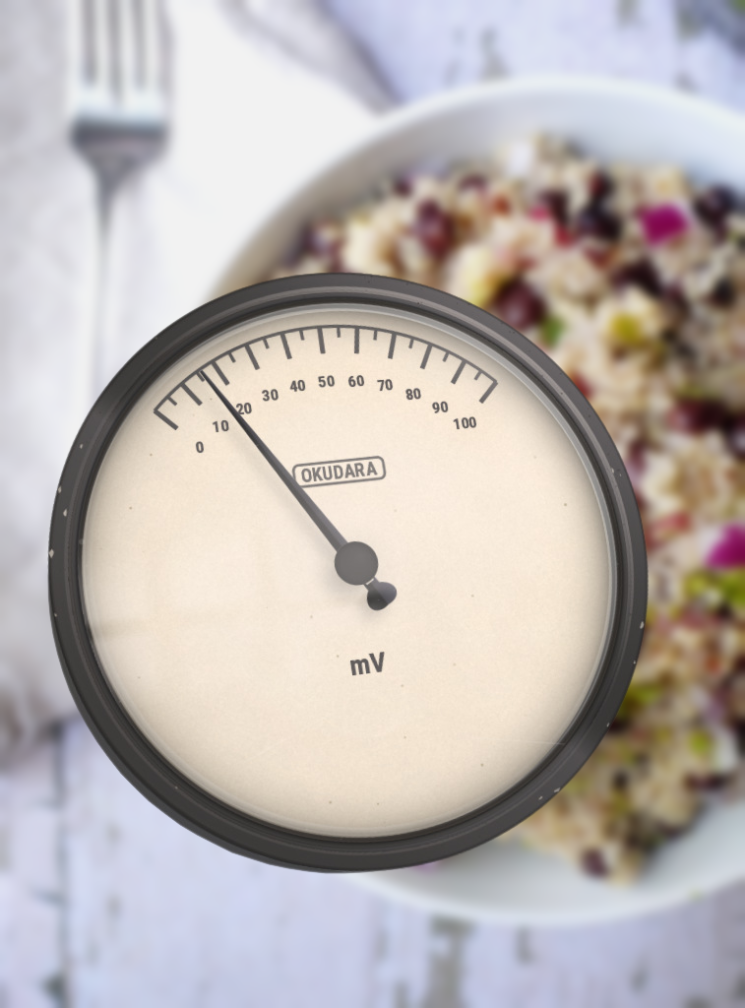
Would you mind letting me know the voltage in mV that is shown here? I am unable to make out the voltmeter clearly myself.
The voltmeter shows 15 mV
